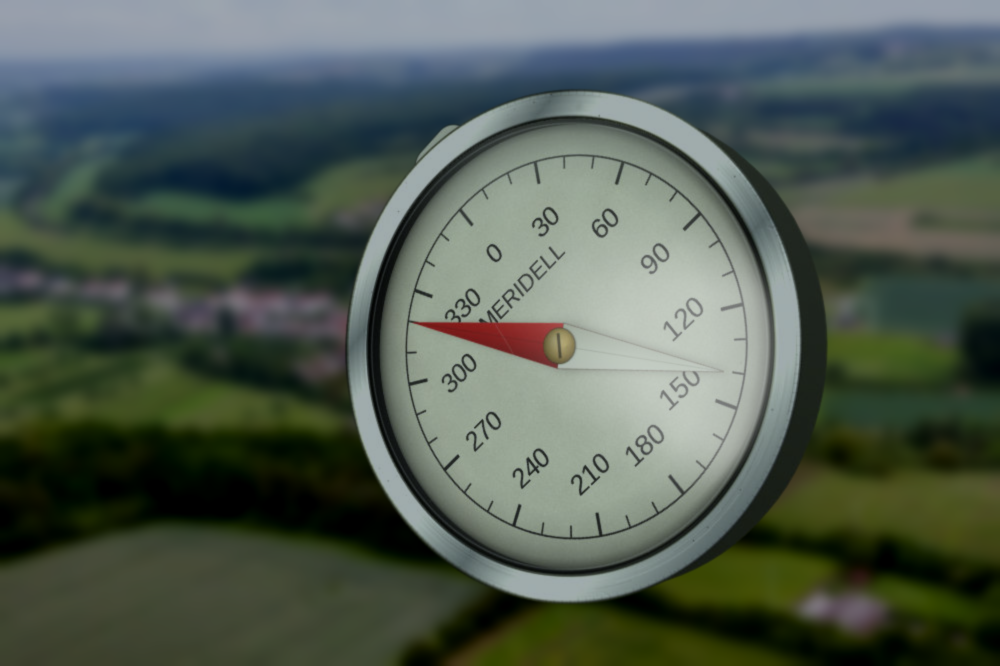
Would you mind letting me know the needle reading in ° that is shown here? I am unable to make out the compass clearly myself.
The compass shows 320 °
